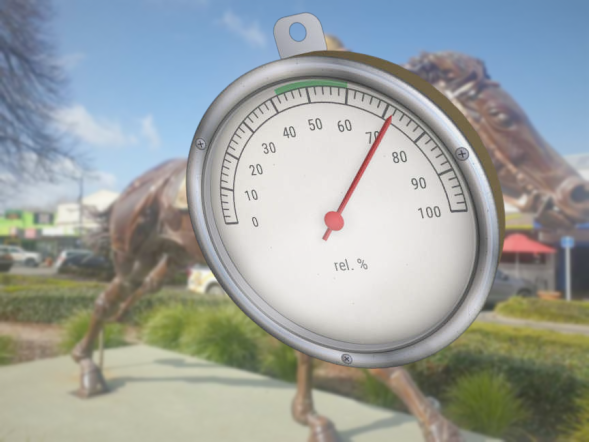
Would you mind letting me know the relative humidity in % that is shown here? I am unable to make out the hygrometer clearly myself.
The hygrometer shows 72 %
